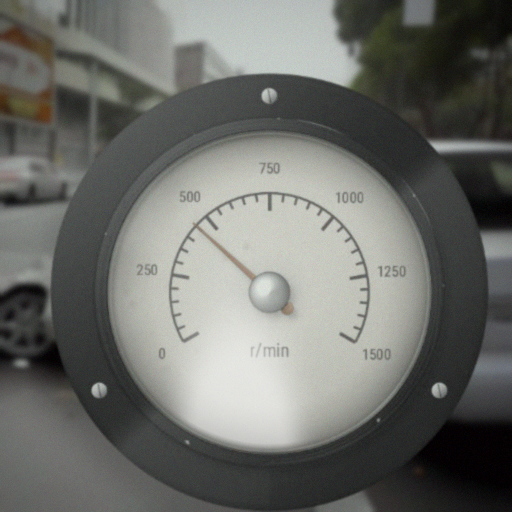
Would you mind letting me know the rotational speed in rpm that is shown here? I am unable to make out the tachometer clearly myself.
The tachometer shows 450 rpm
